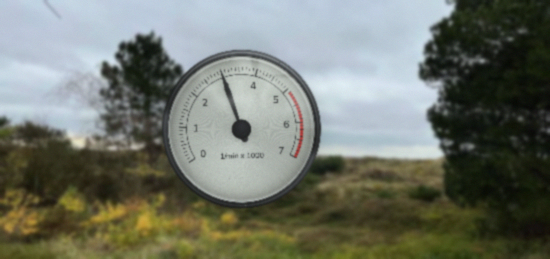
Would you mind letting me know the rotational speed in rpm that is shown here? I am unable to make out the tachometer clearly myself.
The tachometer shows 3000 rpm
